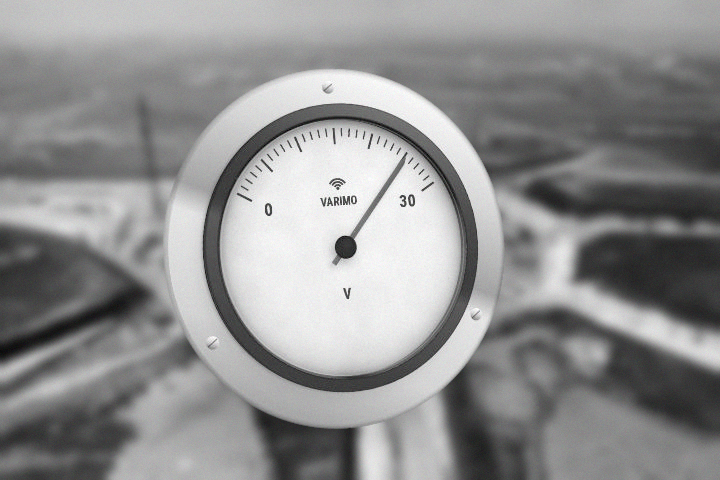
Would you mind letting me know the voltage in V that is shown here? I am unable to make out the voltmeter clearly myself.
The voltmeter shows 25 V
